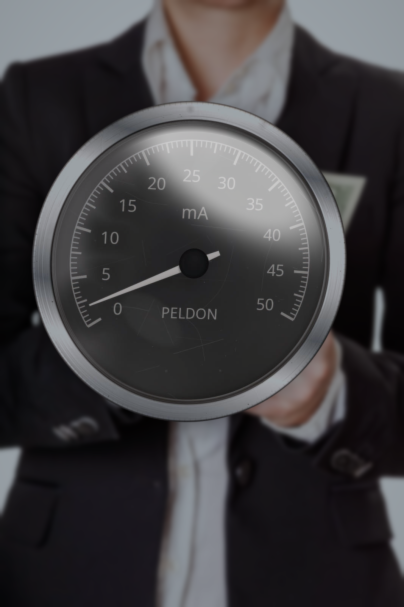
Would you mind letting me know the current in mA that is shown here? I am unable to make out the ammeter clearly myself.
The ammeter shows 2 mA
